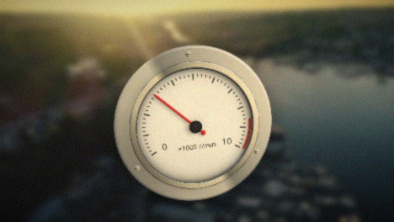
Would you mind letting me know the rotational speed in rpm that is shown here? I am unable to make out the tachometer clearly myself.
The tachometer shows 3000 rpm
